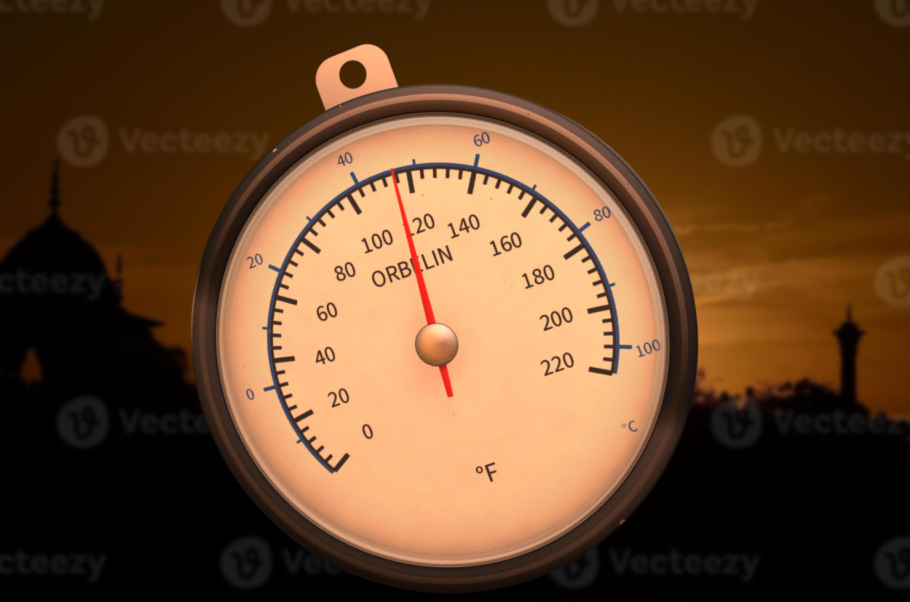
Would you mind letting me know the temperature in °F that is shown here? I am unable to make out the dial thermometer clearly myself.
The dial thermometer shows 116 °F
